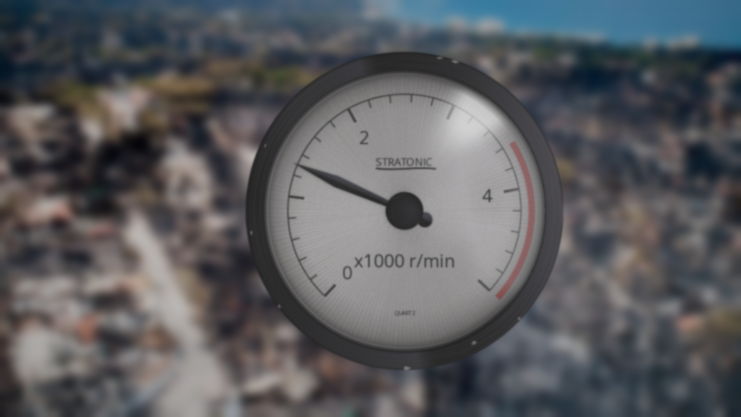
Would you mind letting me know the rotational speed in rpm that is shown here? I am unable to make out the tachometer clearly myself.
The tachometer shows 1300 rpm
